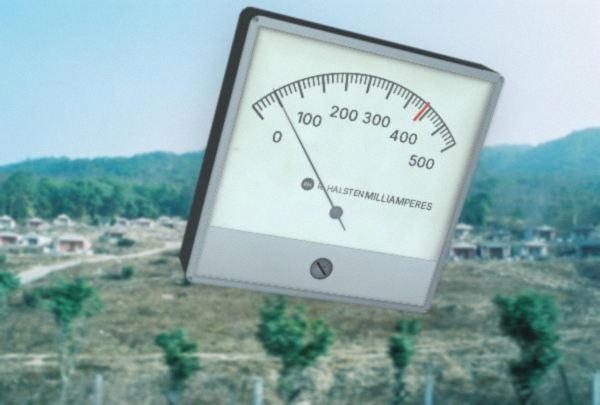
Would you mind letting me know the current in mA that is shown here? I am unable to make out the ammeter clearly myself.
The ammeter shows 50 mA
